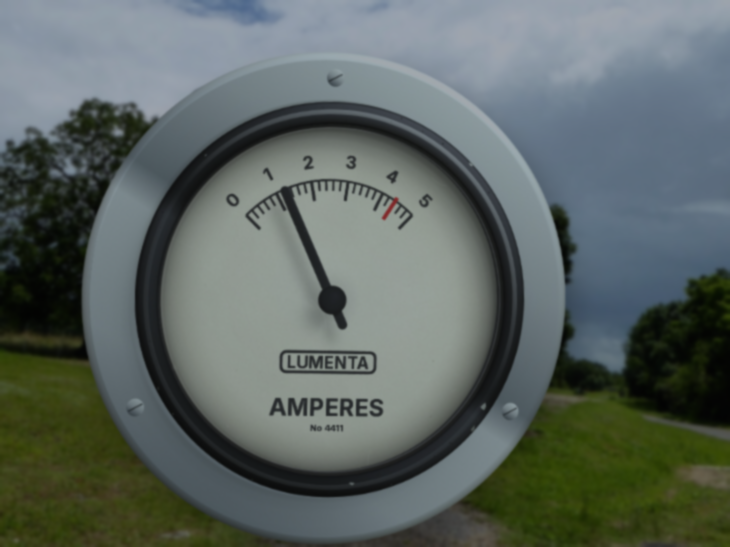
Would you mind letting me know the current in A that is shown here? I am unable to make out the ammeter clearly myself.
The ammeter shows 1.2 A
